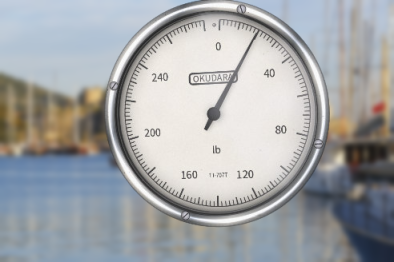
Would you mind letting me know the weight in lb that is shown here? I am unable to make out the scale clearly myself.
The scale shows 20 lb
